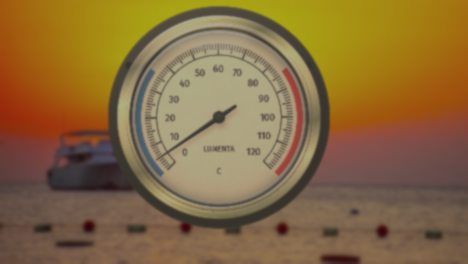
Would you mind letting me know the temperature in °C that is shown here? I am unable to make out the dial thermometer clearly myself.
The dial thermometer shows 5 °C
